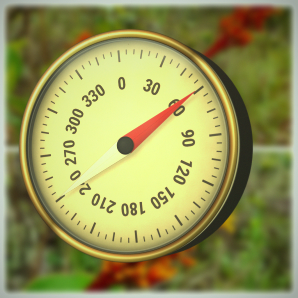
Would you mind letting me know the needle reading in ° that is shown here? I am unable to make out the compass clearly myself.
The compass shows 60 °
